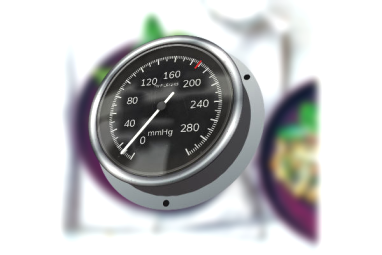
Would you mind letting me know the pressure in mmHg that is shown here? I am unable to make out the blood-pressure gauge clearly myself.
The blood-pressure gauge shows 10 mmHg
